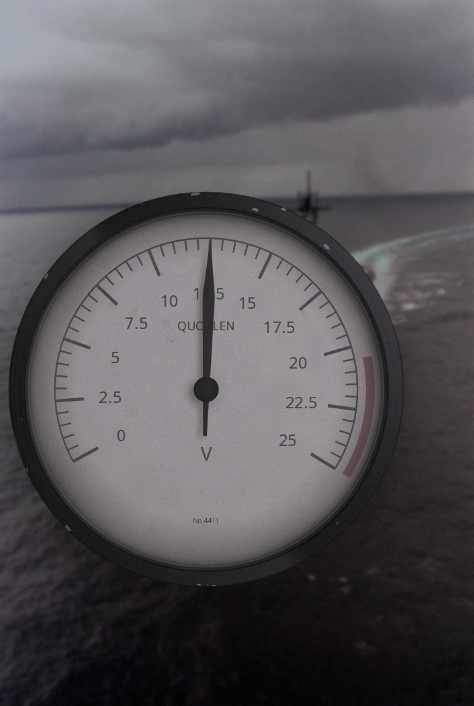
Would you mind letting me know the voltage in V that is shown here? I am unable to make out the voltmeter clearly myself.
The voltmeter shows 12.5 V
